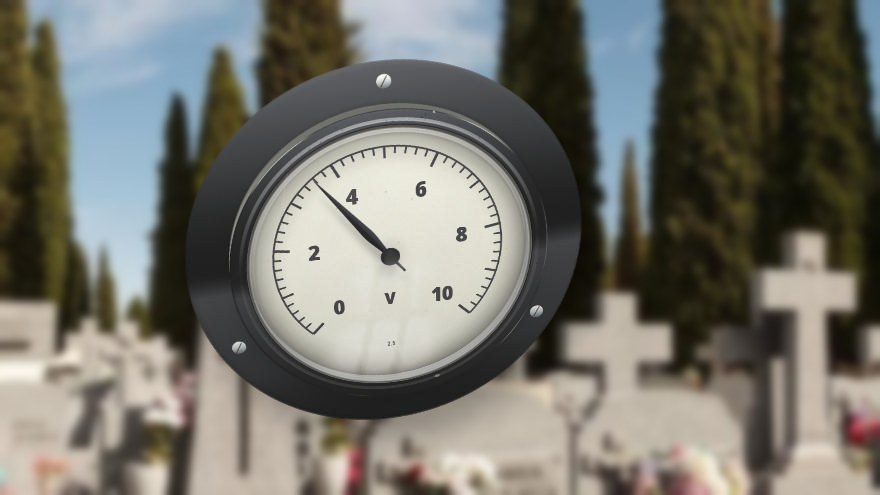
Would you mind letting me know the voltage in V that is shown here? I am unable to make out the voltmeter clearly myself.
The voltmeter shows 3.6 V
